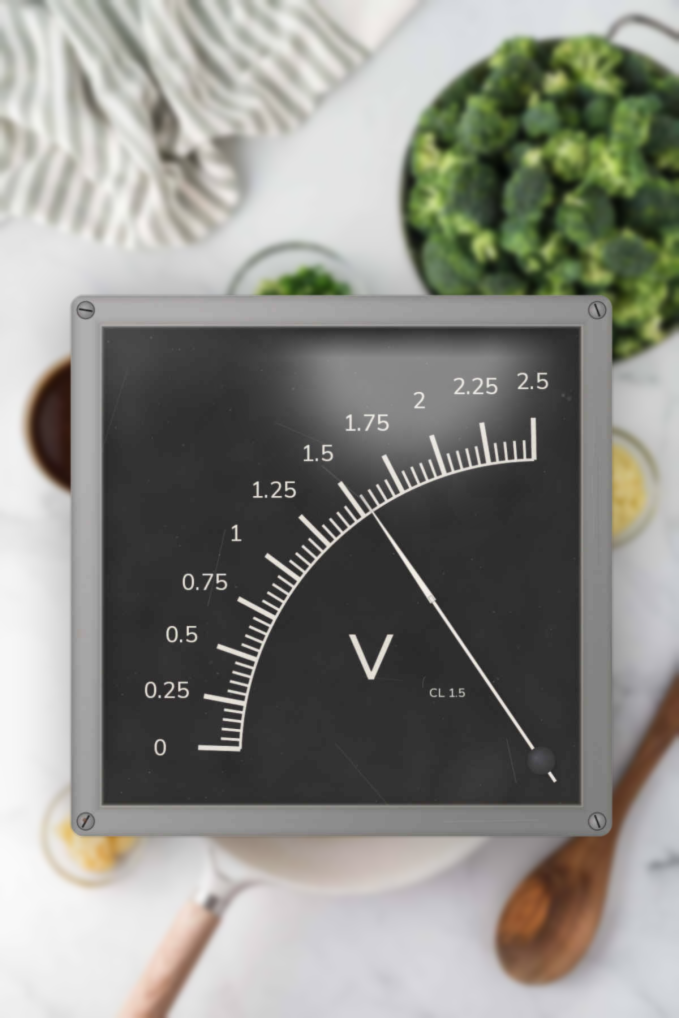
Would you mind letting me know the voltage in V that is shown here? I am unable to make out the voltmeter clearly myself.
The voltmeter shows 1.55 V
